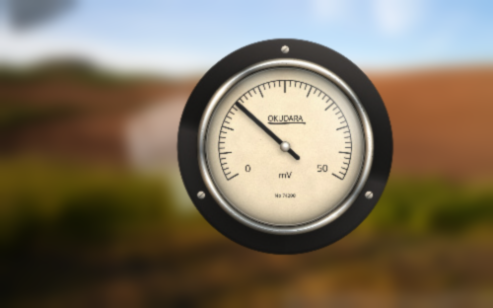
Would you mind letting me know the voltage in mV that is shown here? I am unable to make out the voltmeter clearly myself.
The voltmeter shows 15 mV
